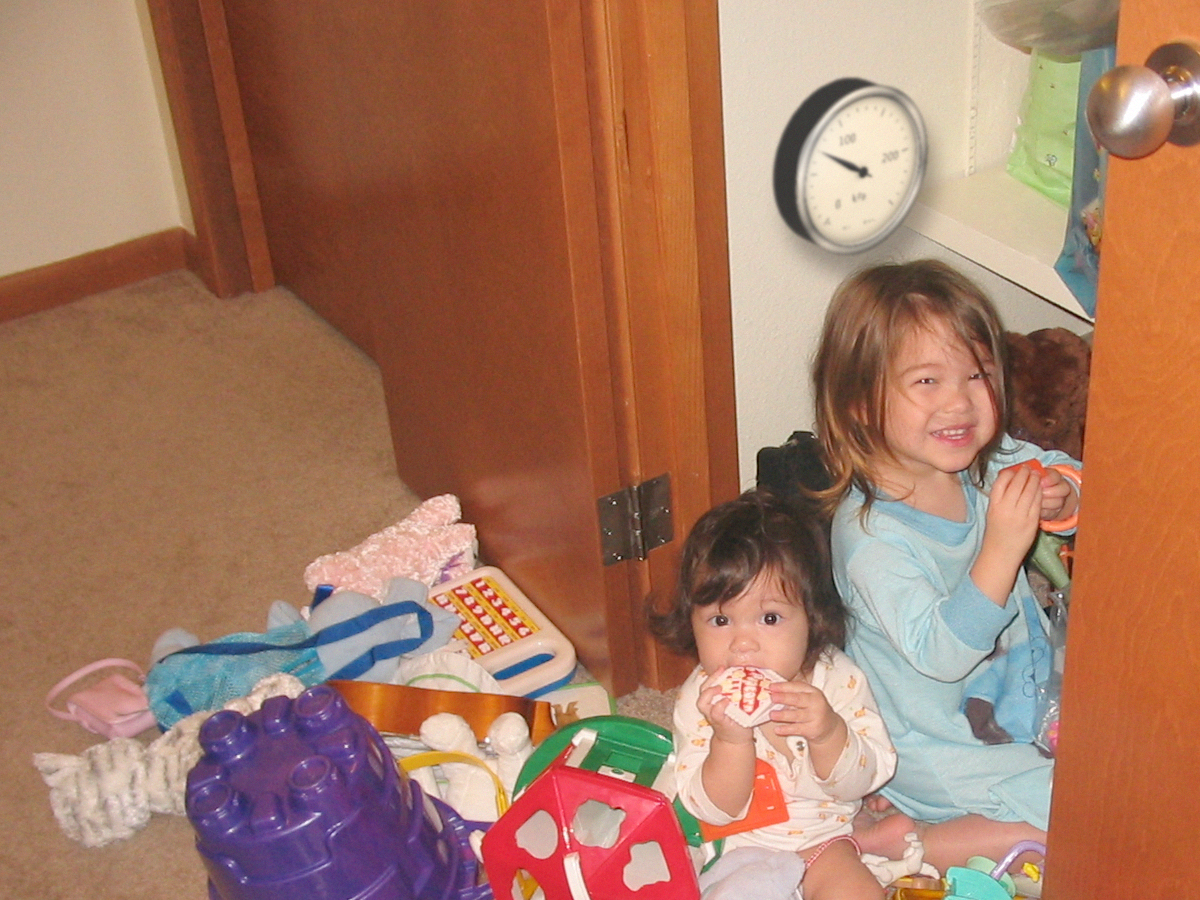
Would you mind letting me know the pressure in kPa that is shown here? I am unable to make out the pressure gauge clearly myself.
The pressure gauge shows 70 kPa
